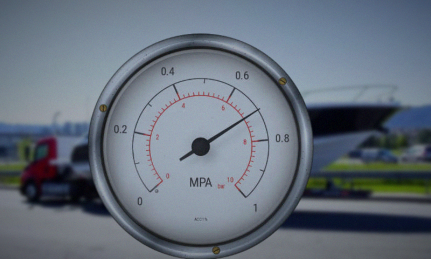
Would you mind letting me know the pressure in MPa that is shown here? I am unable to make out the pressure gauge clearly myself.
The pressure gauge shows 0.7 MPa
